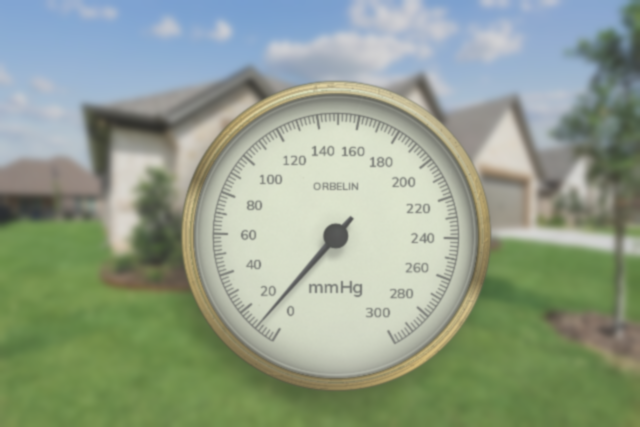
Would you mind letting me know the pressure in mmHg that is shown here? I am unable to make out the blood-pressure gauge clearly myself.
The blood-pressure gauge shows 10 mmHg
